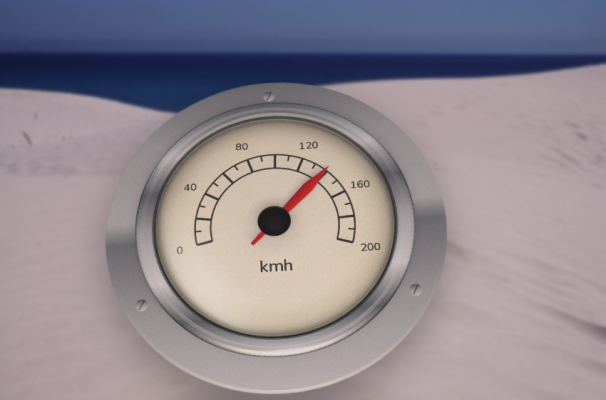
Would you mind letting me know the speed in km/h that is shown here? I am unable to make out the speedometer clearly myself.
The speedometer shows 140 km/h
